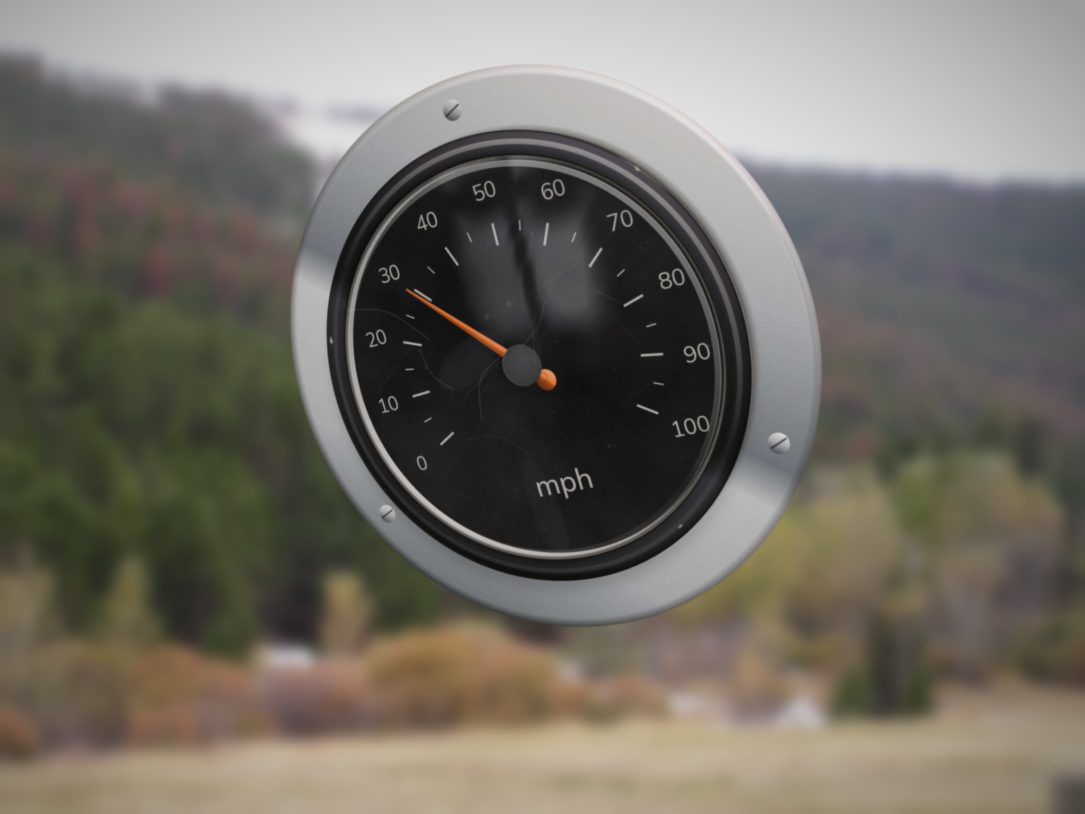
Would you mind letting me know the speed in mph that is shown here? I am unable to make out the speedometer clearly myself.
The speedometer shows 30 mph
